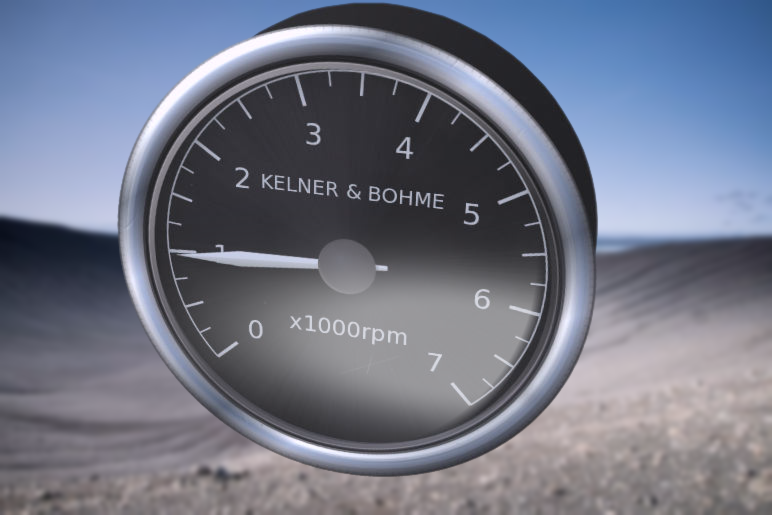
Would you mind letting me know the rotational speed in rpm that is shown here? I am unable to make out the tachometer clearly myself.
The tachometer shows 1000 rpm
